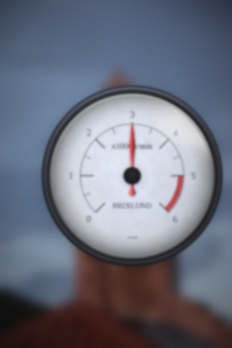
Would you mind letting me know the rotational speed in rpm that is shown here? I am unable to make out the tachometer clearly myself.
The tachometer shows 3000 rpm
